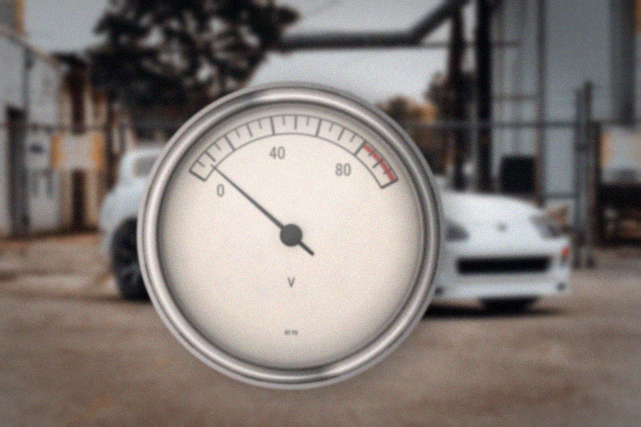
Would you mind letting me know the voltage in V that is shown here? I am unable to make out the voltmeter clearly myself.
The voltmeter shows 7.5 V
